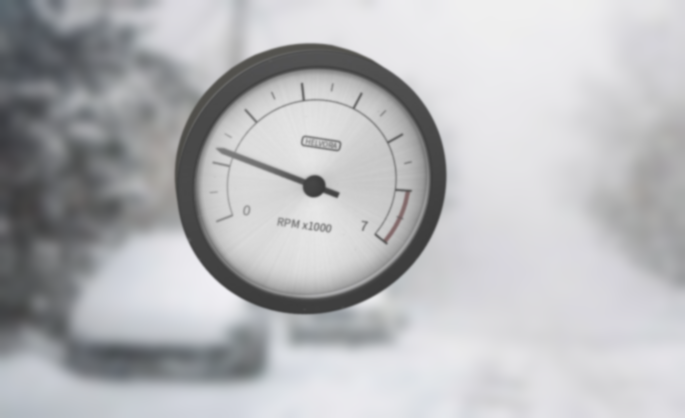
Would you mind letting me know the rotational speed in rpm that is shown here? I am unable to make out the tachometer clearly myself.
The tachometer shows 1250 rpm
